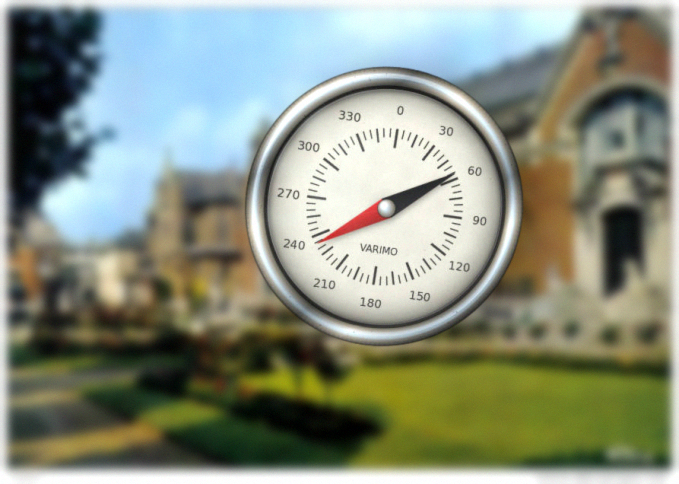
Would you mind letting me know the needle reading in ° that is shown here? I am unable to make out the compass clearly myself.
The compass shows 235 °
